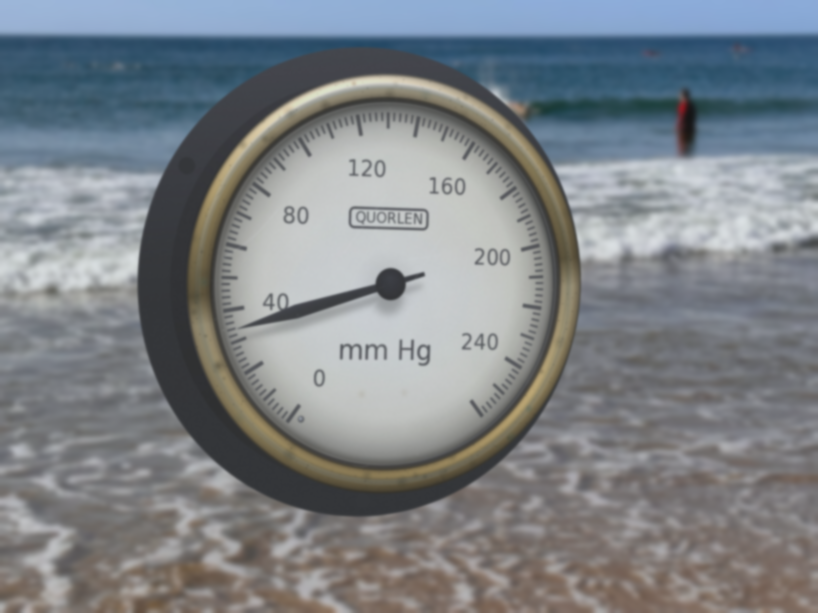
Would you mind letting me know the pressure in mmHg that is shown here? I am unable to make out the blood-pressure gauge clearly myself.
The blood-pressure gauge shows 34 mmHg
